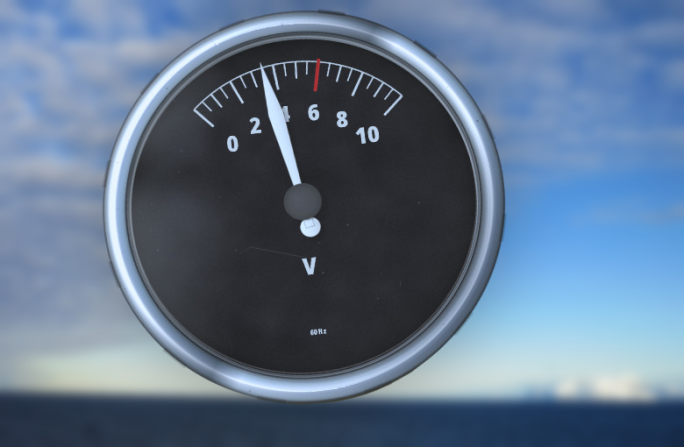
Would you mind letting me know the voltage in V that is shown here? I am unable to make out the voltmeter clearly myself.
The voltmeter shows 3.5 V
